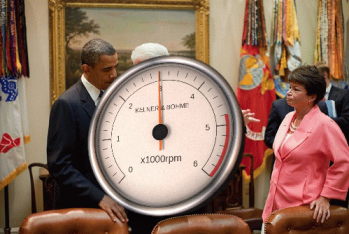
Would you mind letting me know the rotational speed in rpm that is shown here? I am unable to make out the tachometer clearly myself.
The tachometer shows 3000 rpm
